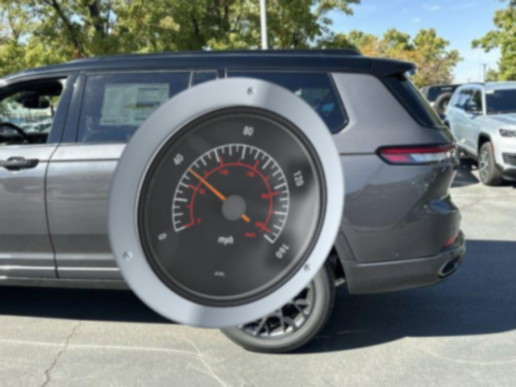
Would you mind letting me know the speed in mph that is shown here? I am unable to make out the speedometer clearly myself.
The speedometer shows 40 mph
